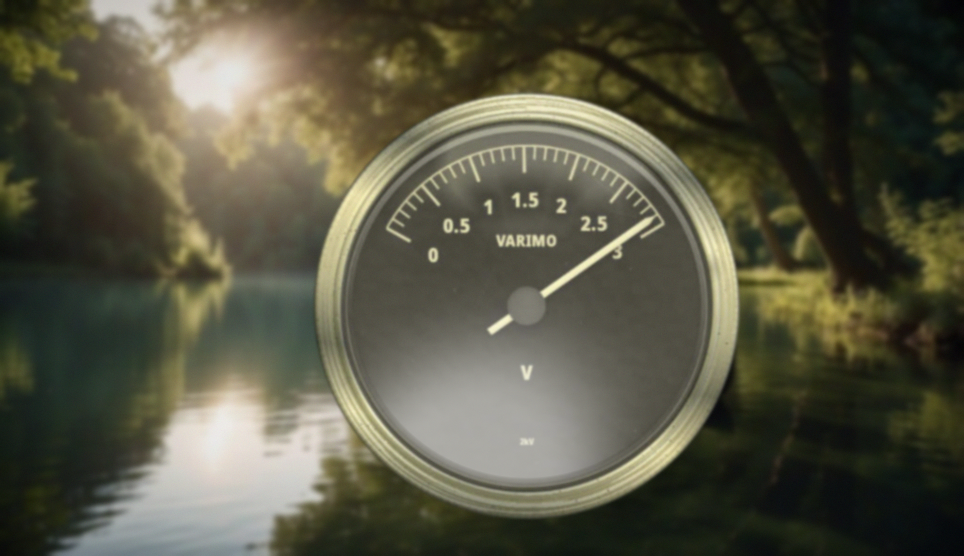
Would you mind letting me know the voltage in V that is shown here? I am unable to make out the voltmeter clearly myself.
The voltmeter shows 2.9 V
